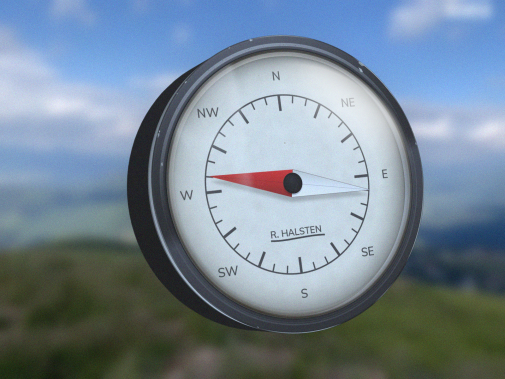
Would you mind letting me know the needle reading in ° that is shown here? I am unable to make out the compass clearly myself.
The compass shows 280 °
